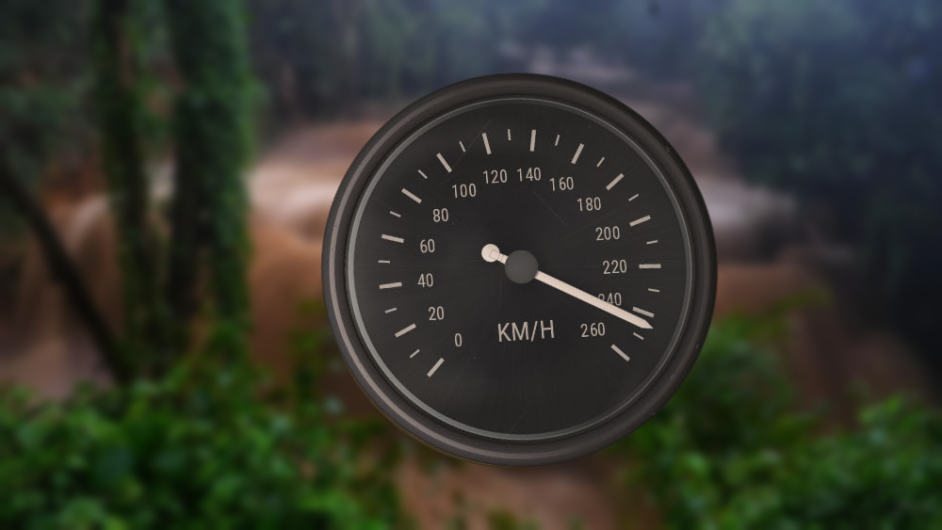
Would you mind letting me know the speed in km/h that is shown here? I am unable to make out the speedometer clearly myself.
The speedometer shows 245 km/h
